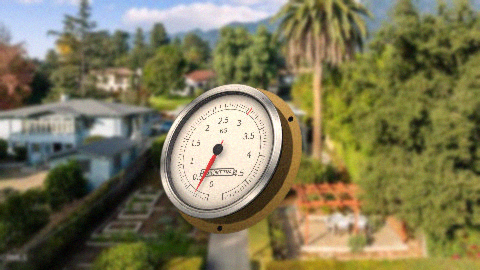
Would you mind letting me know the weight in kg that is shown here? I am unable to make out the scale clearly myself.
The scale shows 0.25 kg
